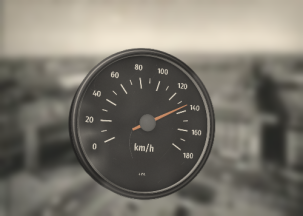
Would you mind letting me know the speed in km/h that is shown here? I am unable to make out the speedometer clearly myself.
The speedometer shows 135 km/h
